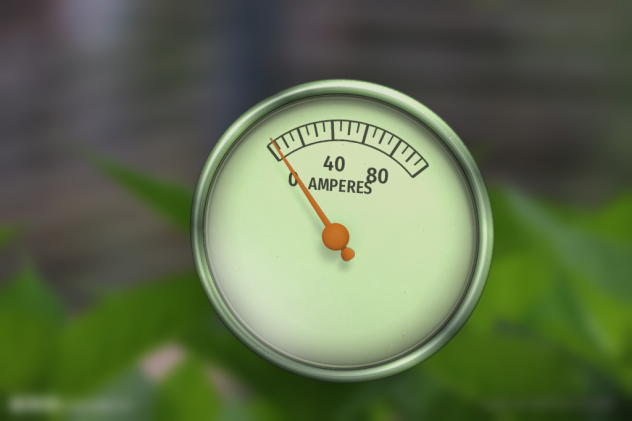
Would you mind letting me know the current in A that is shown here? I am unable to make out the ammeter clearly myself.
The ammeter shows 5 A
